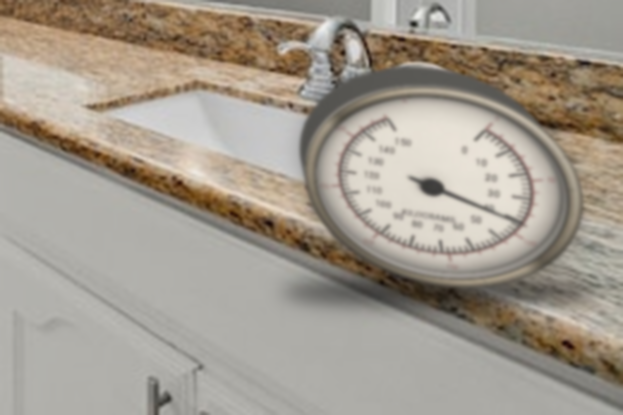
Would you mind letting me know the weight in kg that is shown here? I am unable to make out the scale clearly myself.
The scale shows 40 kg
